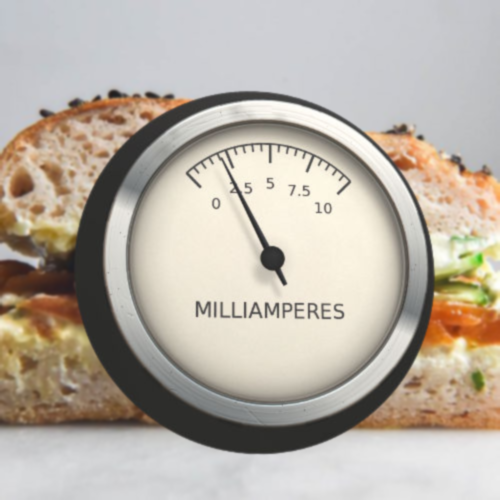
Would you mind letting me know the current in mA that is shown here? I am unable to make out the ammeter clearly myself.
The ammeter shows 2 mA
